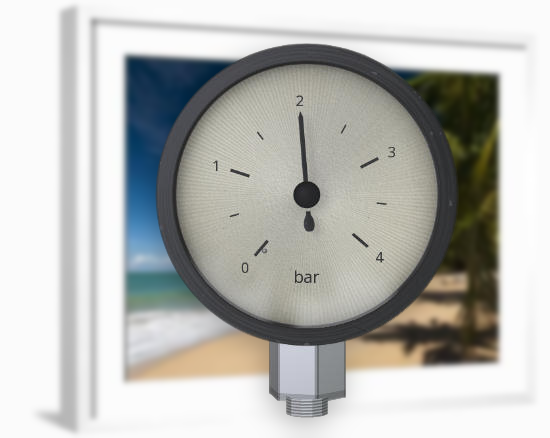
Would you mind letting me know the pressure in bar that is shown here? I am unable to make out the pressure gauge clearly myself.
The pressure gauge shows 2 bar
